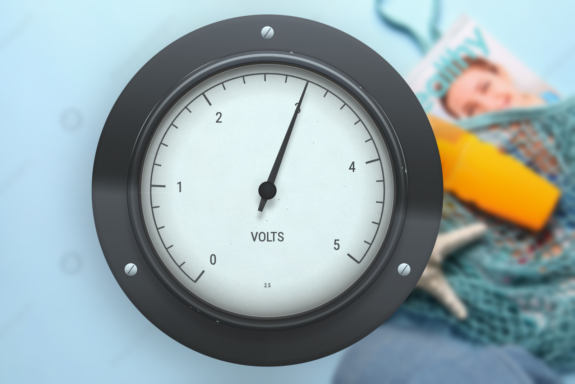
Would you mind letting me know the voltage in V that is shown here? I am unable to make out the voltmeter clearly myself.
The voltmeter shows 3 V
